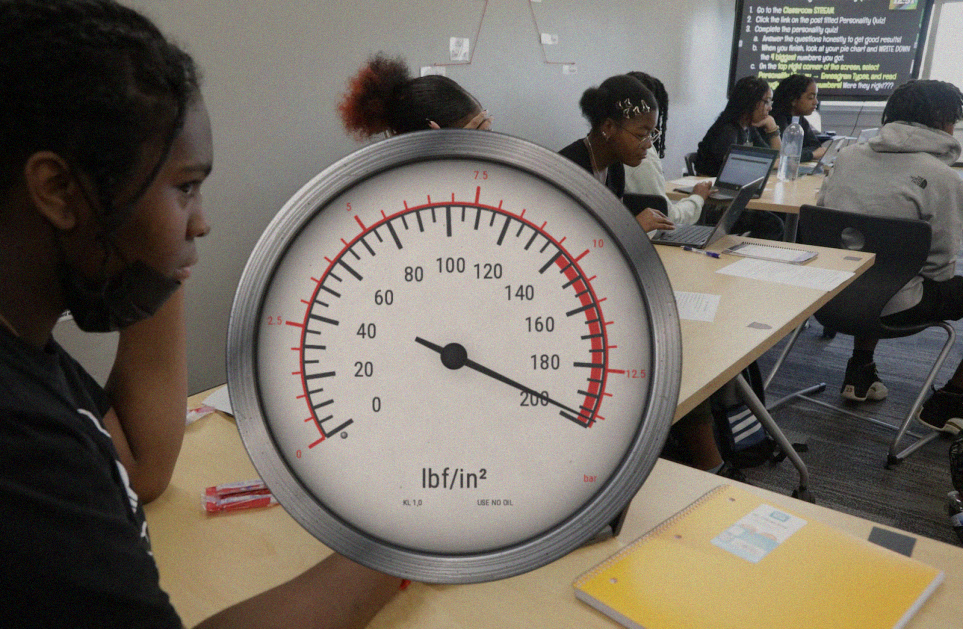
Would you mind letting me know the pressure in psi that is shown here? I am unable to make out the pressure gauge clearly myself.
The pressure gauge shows 197.5 psi
